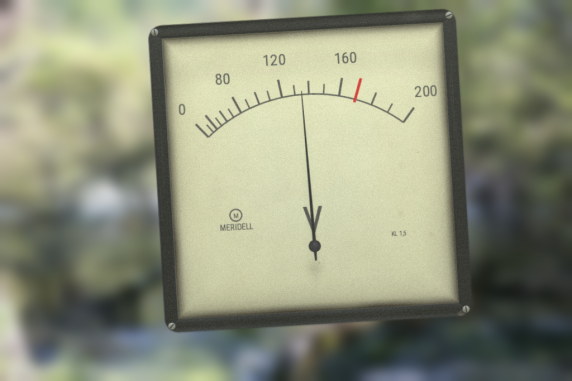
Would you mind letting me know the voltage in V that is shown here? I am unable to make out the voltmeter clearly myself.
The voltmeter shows 135 V
